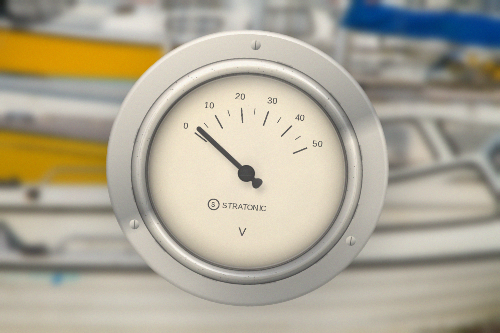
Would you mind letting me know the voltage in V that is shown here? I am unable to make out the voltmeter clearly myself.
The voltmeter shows 2.5 V
